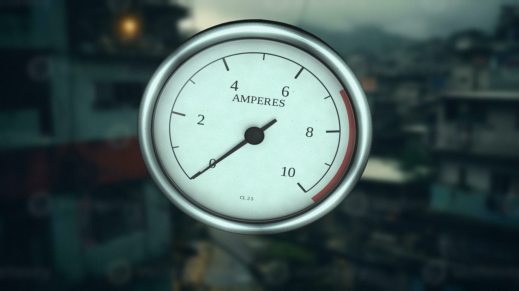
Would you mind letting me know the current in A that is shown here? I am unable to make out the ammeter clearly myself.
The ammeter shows 0 A
